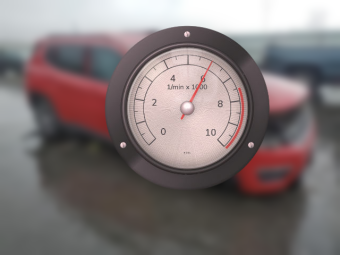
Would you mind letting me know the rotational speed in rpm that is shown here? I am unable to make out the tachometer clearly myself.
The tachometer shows 6000 rpm
